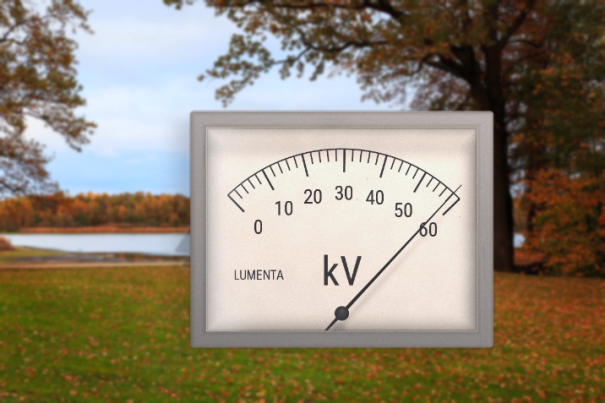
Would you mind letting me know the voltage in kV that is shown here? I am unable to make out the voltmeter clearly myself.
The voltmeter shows 58 kV
